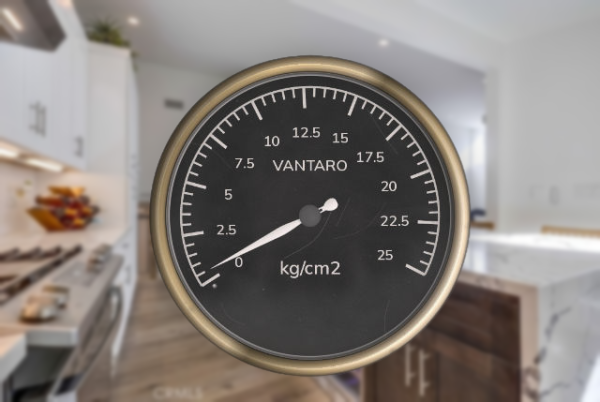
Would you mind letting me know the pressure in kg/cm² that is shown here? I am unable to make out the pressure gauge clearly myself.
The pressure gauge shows 0.5 kg/cm²
